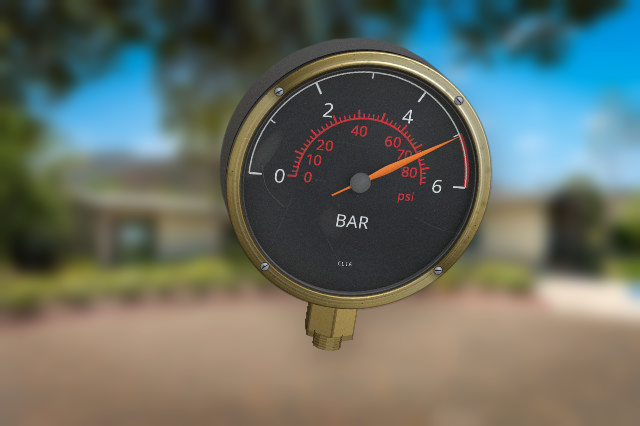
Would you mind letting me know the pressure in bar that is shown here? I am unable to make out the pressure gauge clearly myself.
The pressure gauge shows 5 bar
